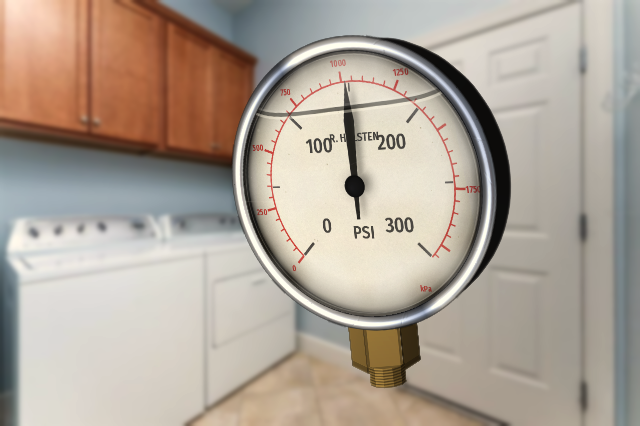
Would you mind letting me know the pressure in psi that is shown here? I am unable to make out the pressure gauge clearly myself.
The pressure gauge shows 150 psi
